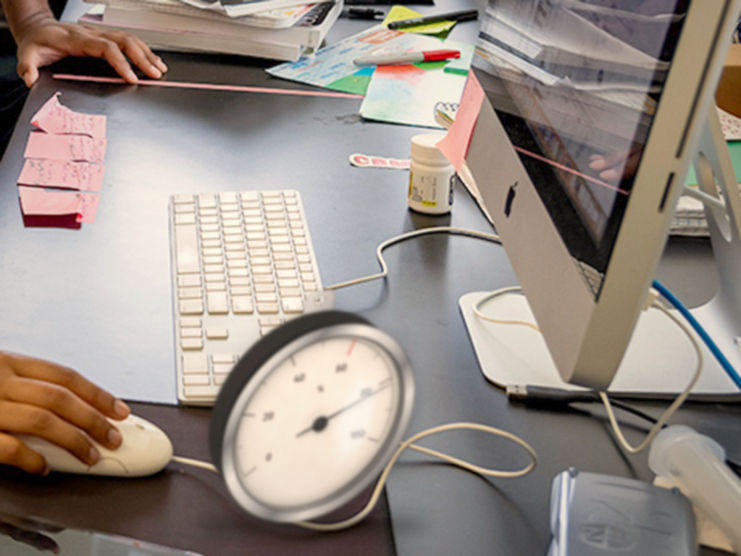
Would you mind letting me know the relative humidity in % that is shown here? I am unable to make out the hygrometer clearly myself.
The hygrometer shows 80 %
